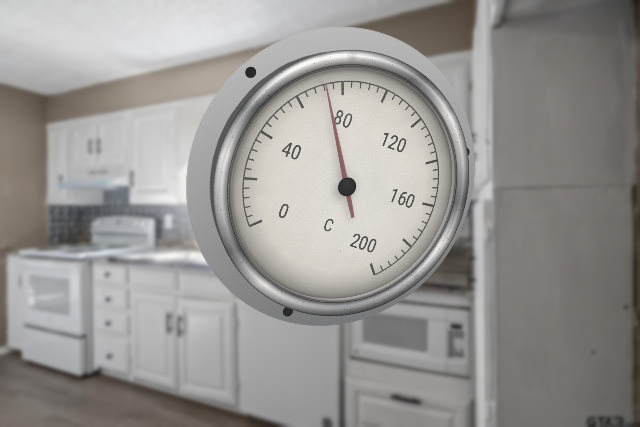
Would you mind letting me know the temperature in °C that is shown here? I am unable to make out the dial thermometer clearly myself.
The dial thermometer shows 72 °C
